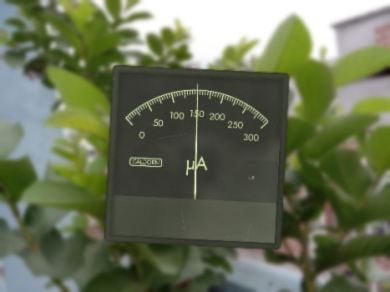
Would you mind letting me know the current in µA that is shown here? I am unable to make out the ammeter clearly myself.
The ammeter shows 150 µA
